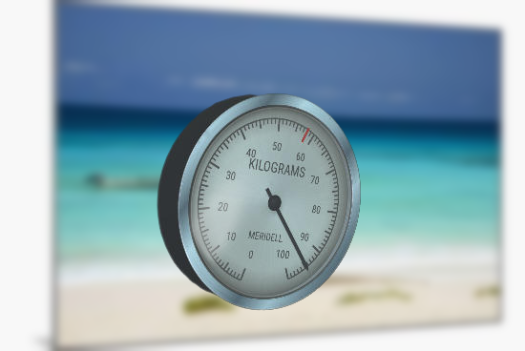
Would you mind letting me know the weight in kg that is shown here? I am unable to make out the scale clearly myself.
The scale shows 95 kg
